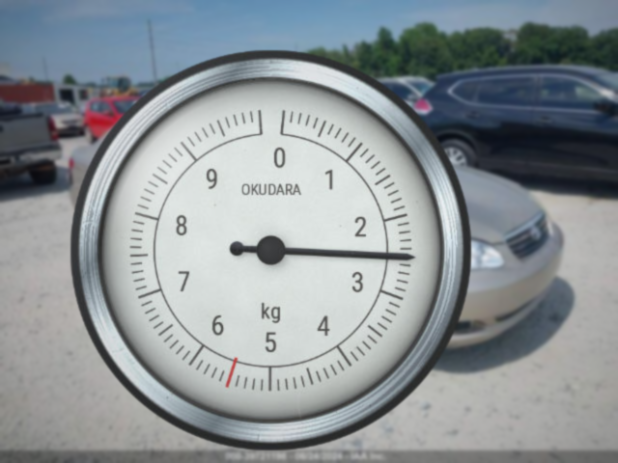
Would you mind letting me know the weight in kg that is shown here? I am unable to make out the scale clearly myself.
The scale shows 2.5 kg
